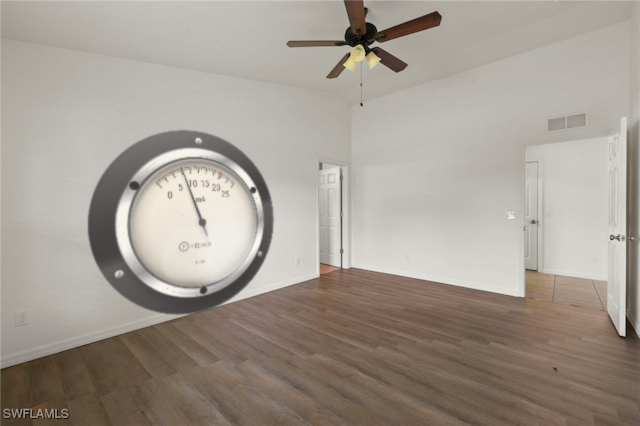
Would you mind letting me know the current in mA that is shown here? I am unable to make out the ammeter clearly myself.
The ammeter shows 7.5 mA
